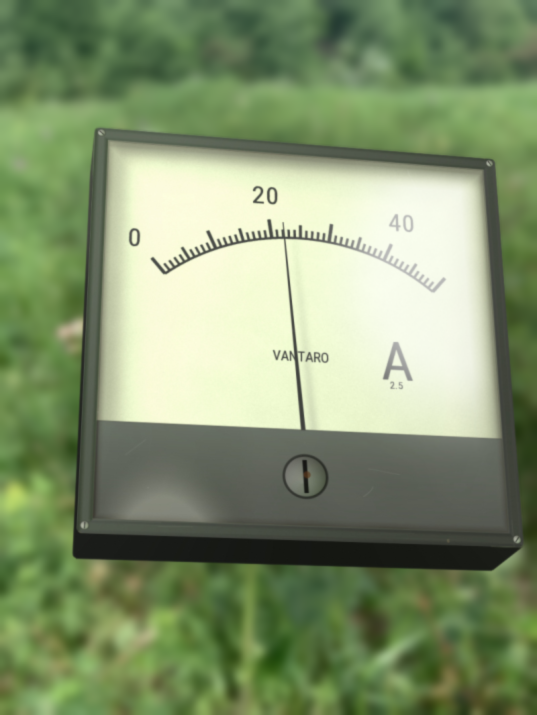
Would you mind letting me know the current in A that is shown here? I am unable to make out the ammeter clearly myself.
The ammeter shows 22 A
